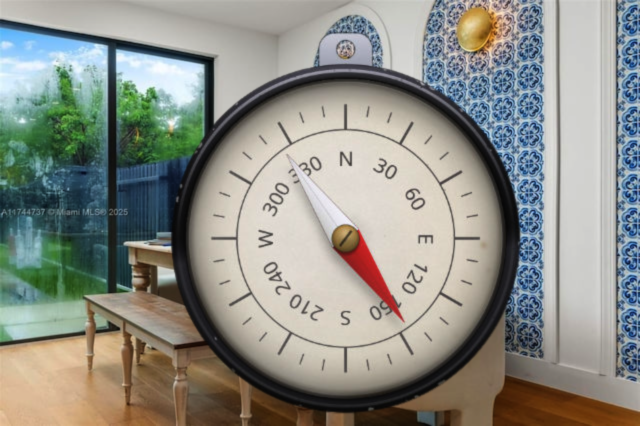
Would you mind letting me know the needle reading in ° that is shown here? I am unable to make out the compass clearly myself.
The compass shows 145 °
